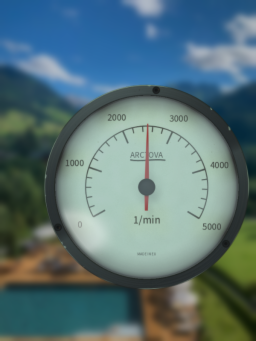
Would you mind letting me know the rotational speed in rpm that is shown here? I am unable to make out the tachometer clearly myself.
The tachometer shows 2500 rpm
